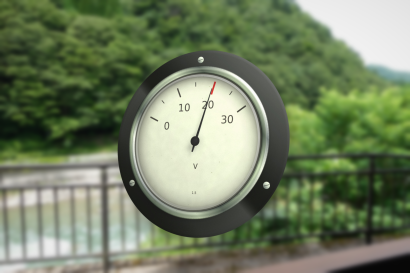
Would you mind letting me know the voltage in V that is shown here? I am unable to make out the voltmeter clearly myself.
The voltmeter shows 20 V
